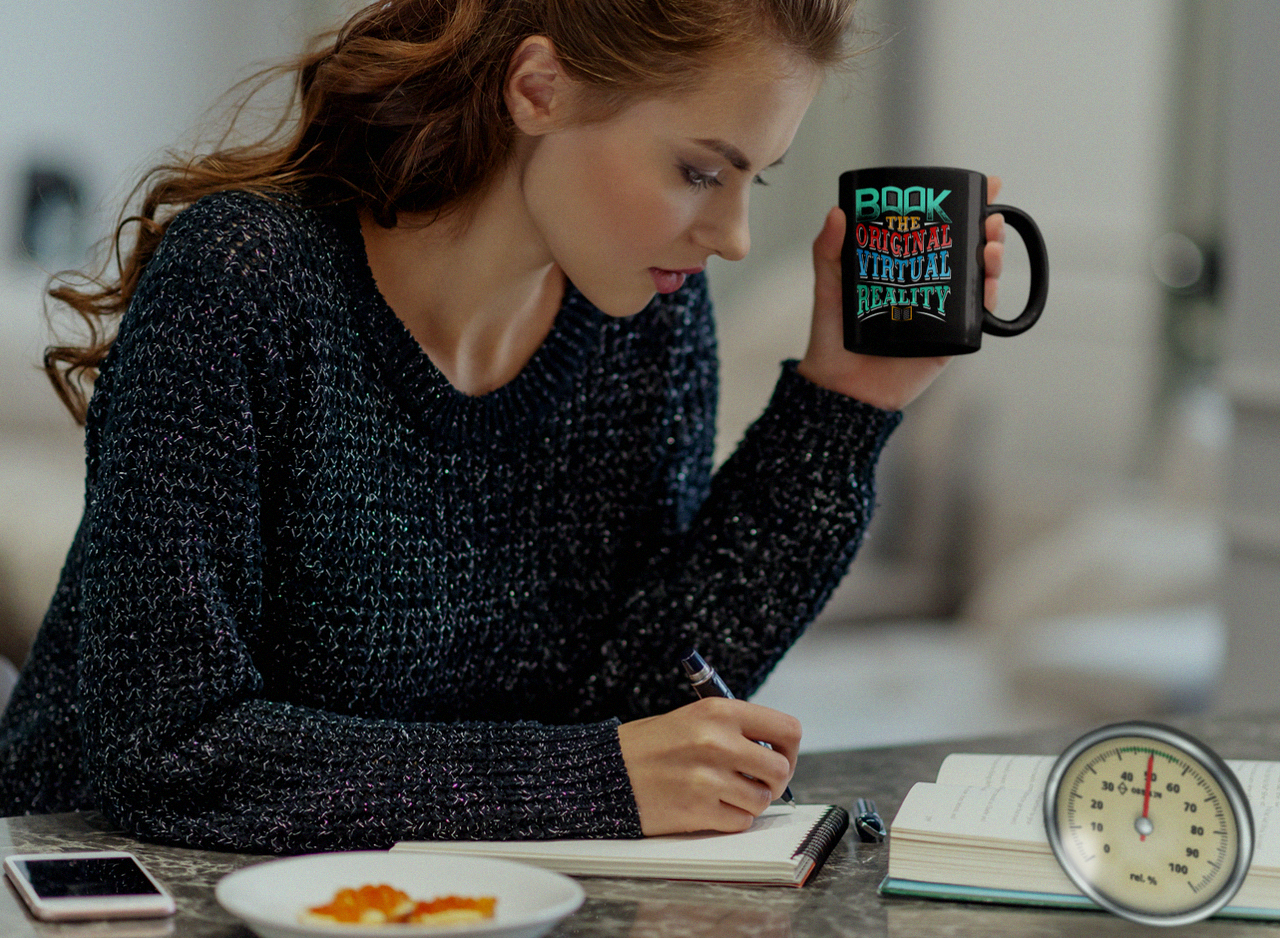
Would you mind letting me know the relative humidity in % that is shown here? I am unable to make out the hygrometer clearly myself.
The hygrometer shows 50 %
